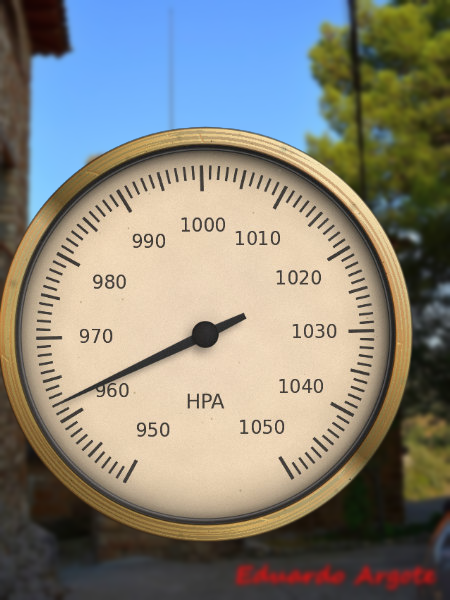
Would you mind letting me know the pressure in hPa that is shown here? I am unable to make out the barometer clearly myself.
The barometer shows 962 hPa
